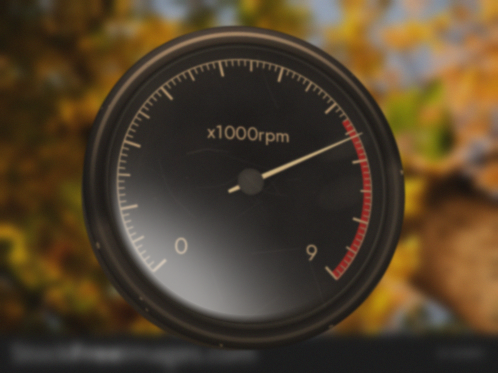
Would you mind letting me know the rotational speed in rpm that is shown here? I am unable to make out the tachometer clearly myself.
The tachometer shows 6600 rpm
